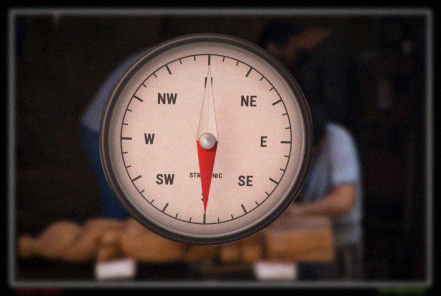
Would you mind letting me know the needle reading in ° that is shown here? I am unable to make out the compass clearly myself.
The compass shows 180 °
